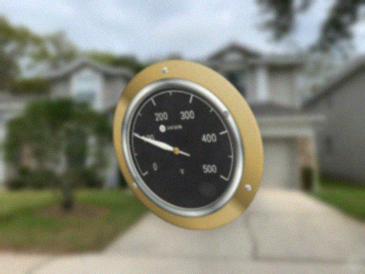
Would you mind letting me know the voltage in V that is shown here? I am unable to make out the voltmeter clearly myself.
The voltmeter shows 100 V
